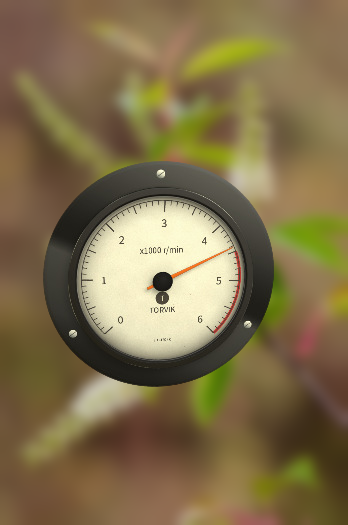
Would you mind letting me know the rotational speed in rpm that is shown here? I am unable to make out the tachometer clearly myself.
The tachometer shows 4400 rpm
